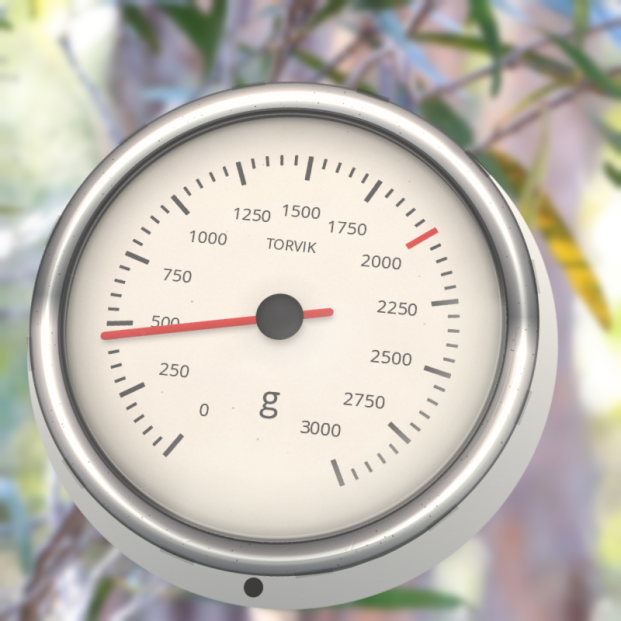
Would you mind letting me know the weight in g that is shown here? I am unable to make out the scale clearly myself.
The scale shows 450 g
